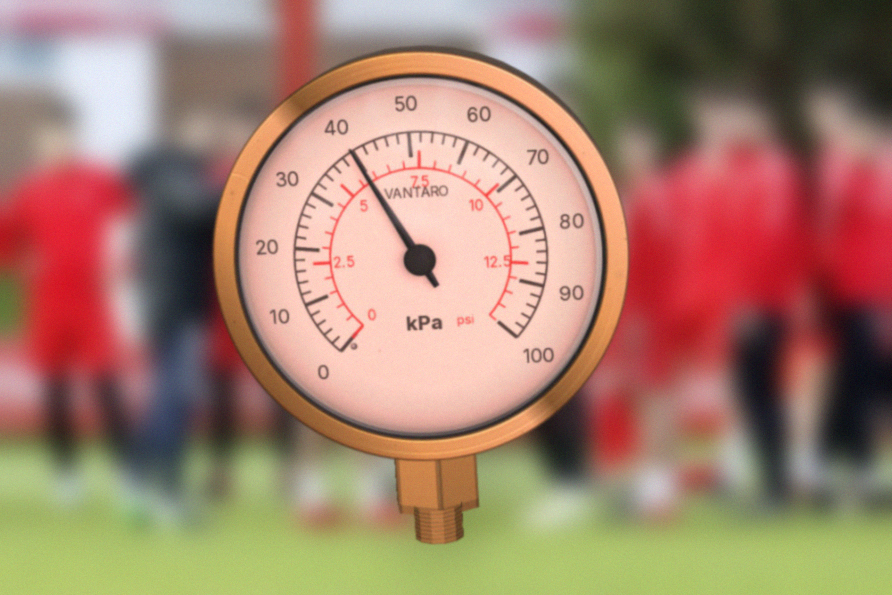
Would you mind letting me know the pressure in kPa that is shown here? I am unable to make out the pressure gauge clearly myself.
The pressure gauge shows 40 kPa
